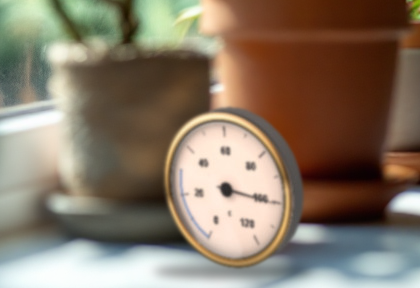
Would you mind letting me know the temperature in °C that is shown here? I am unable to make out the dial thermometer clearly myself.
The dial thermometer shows 100 °C
